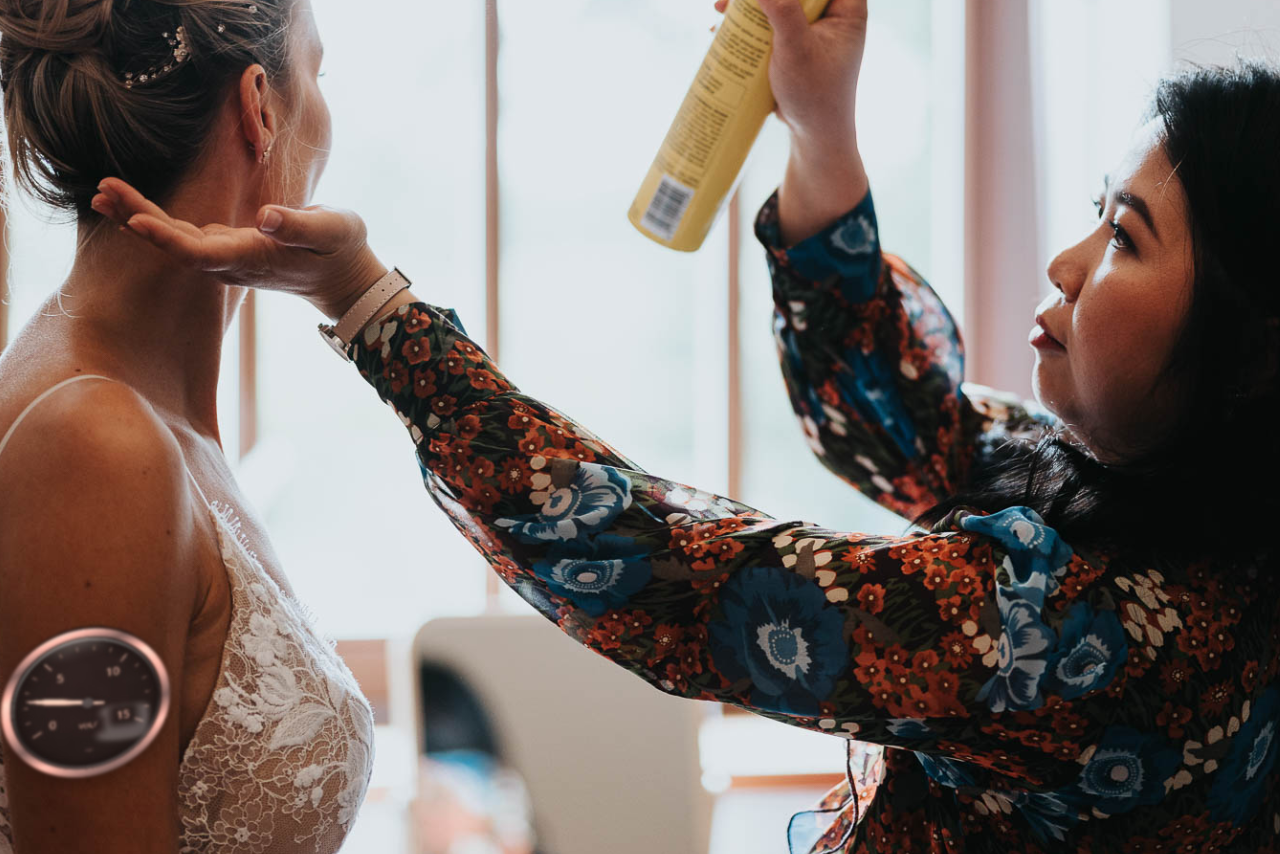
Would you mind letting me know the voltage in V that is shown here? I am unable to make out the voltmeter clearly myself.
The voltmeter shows 2.5 V
